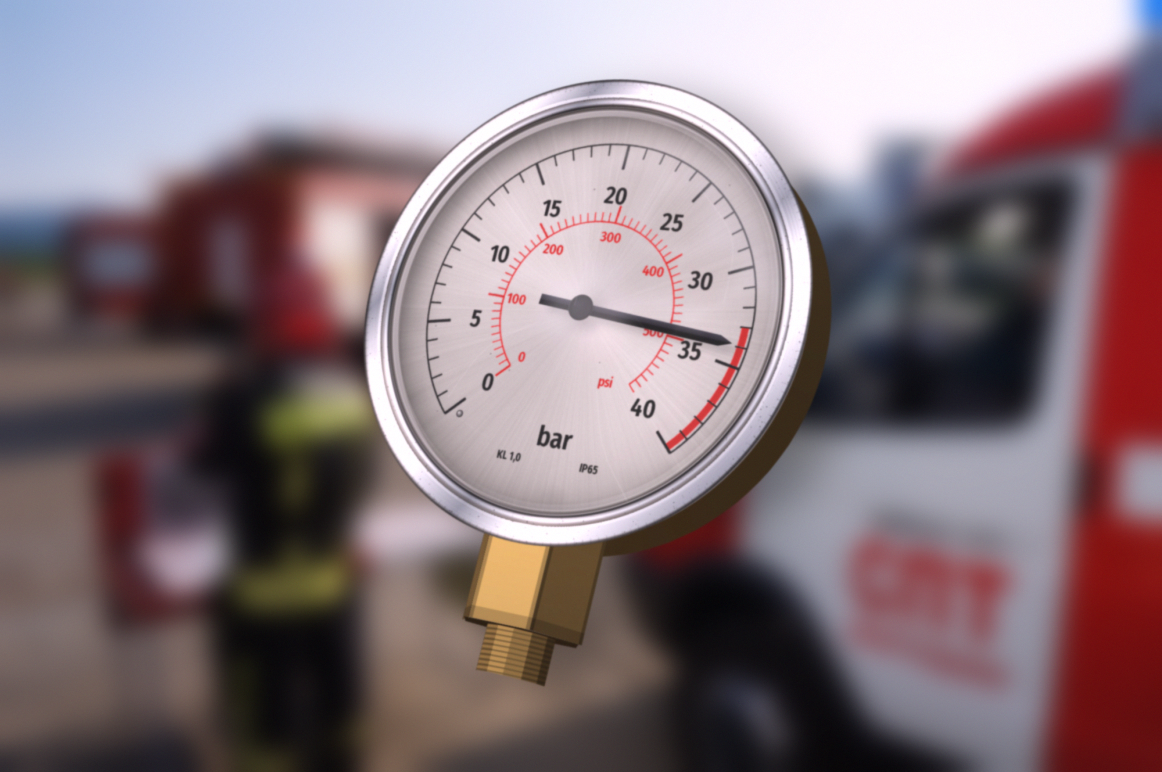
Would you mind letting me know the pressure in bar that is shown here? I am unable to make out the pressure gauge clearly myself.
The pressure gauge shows 34 bar
